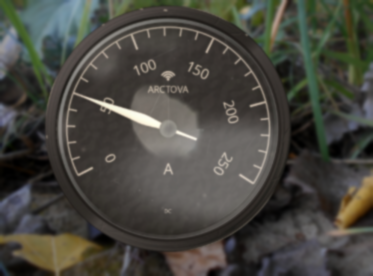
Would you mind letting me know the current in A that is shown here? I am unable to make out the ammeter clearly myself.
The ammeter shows 50 A
